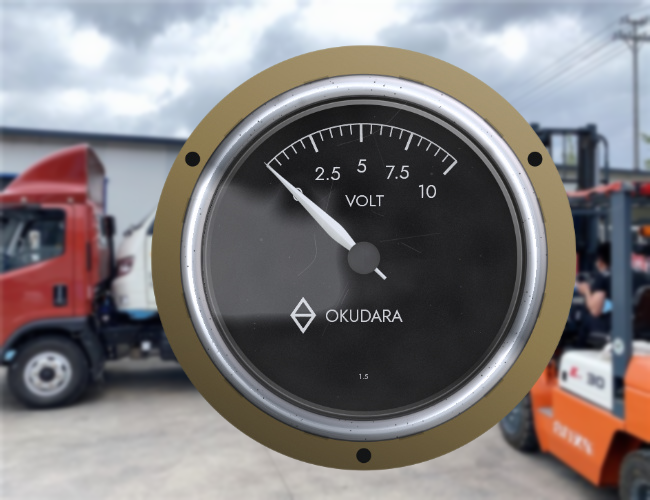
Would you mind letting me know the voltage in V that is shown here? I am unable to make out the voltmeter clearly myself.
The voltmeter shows 0 V
